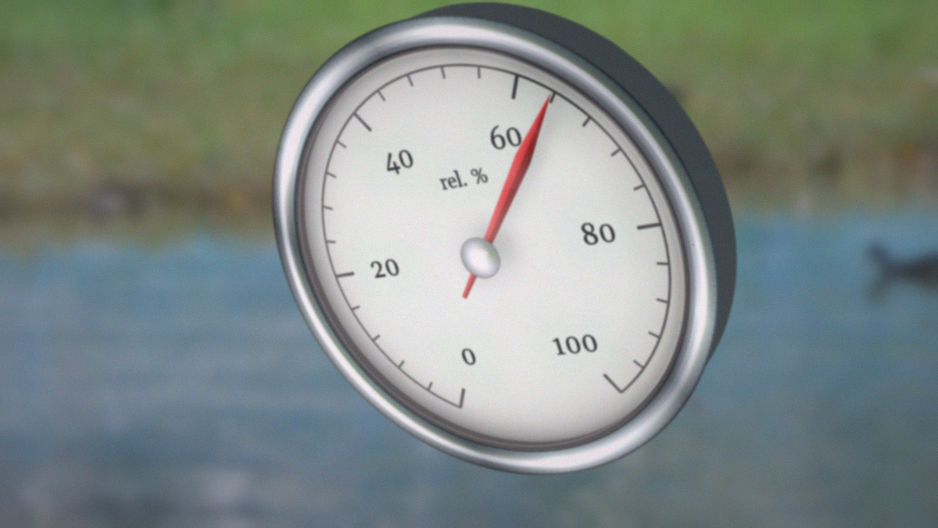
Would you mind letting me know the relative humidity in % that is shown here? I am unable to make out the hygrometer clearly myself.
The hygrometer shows 64 %
